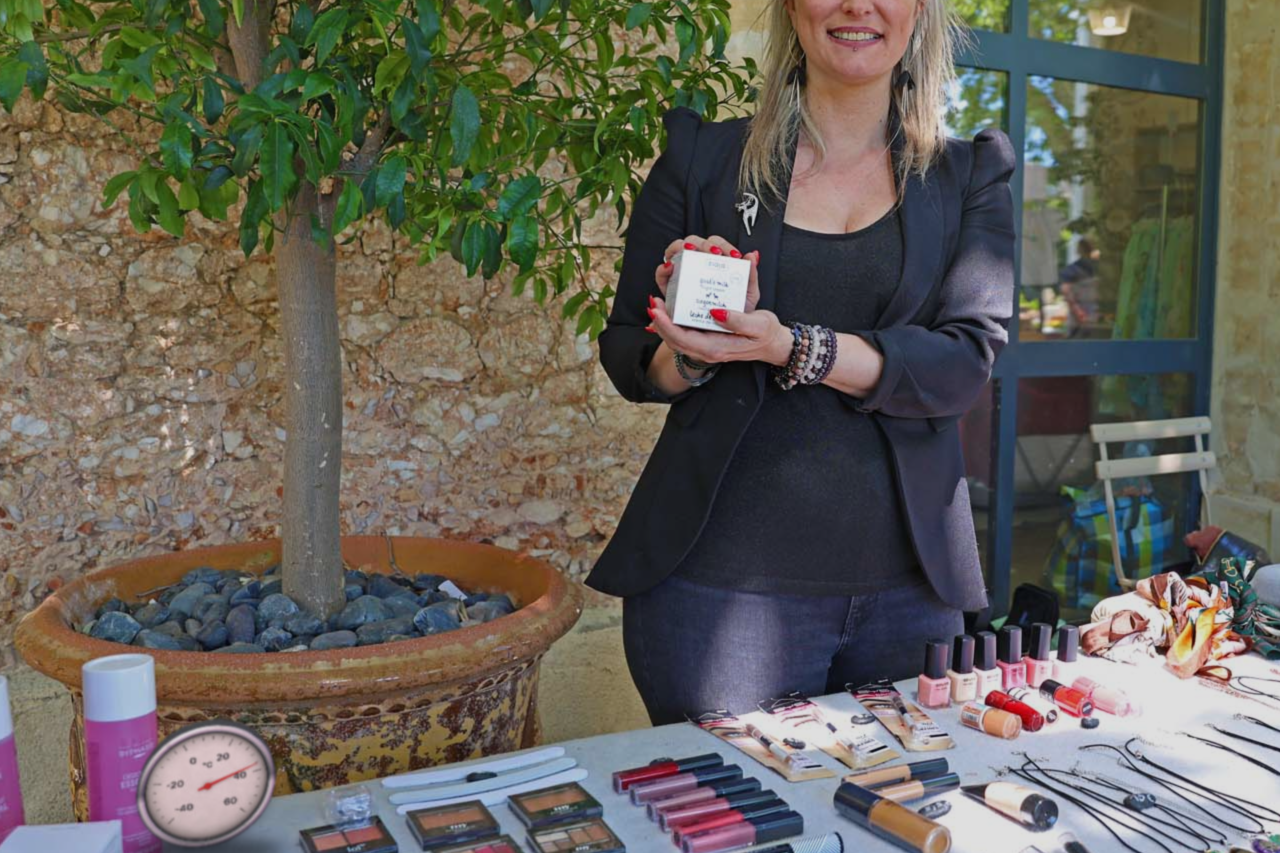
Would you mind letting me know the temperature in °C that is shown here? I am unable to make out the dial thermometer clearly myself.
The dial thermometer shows 36 °C
